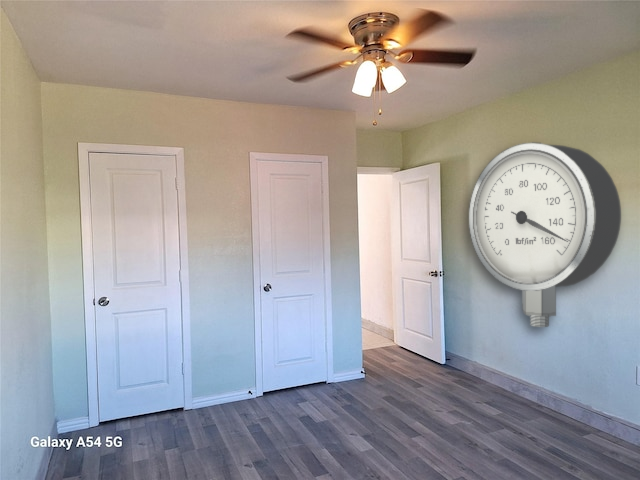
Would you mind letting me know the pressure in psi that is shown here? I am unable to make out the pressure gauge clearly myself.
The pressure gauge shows 150 psi
